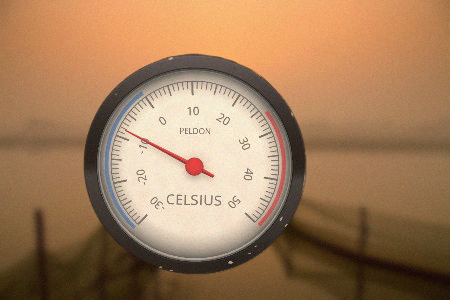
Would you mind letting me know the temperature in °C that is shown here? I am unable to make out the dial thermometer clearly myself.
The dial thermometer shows -8 °C
